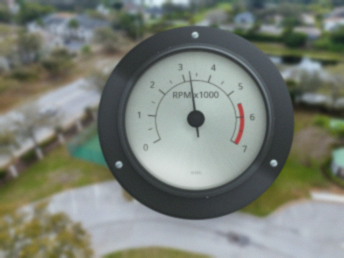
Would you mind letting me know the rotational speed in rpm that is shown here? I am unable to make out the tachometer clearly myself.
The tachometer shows 3250 rpm
